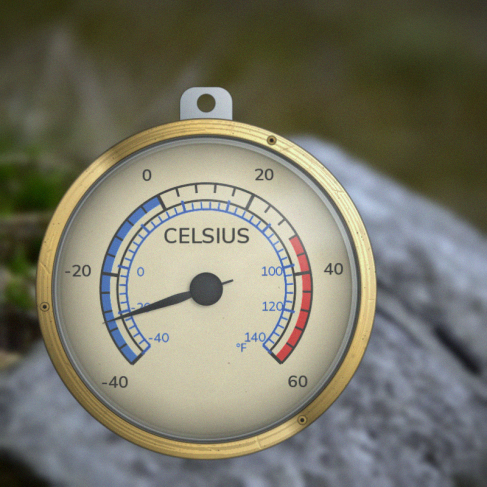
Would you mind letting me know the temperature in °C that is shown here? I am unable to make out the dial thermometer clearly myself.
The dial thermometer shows -30 °C
